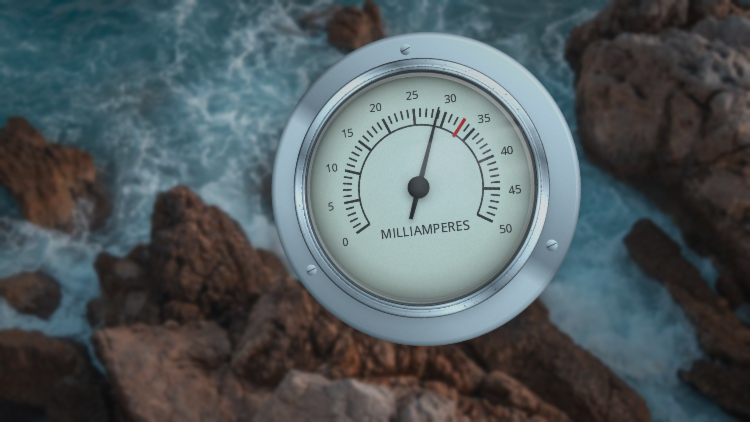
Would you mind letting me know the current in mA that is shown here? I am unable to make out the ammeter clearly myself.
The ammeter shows 29 mA
